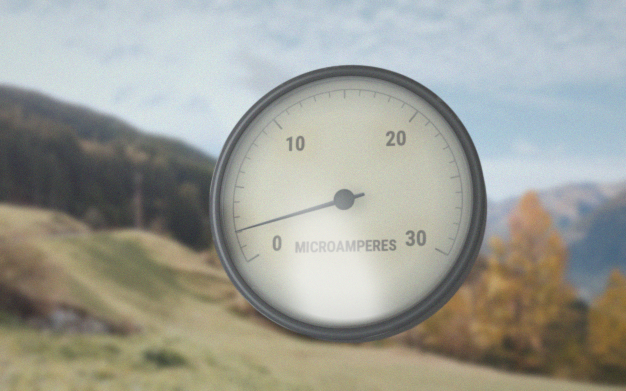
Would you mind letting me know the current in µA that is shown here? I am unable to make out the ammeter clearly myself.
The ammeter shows 2 µA
